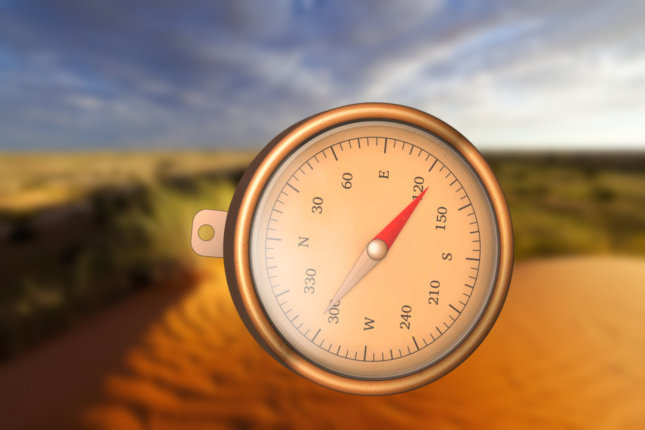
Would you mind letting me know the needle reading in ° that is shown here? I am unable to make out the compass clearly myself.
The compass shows 125 °
